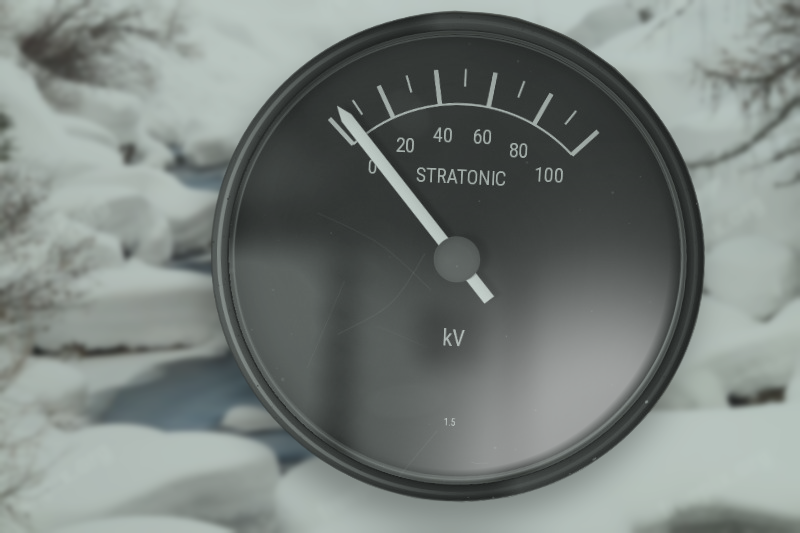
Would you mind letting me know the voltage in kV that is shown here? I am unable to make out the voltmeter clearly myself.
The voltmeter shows 5 kV
